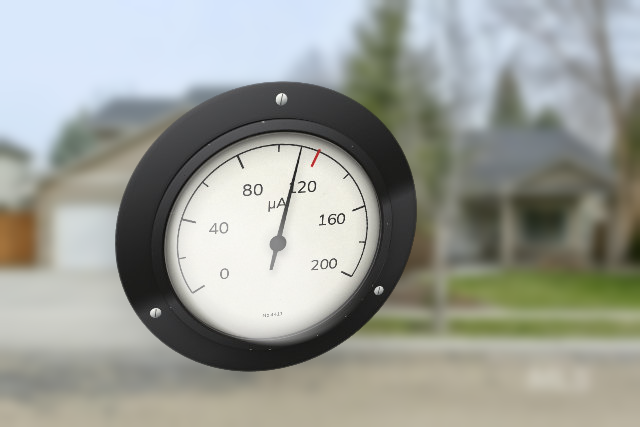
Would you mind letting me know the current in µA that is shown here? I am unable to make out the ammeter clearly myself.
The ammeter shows 110 µA
